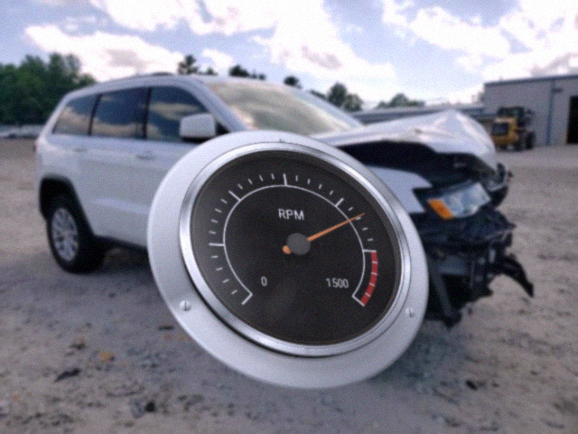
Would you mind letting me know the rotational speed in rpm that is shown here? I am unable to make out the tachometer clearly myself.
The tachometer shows 1100 rpm
